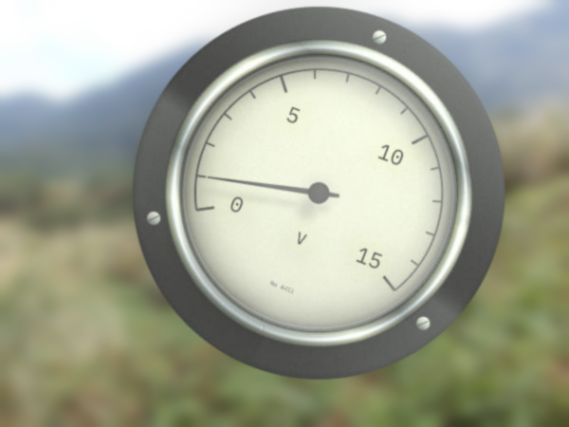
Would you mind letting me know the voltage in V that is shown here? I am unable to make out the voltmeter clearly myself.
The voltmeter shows 1 V
